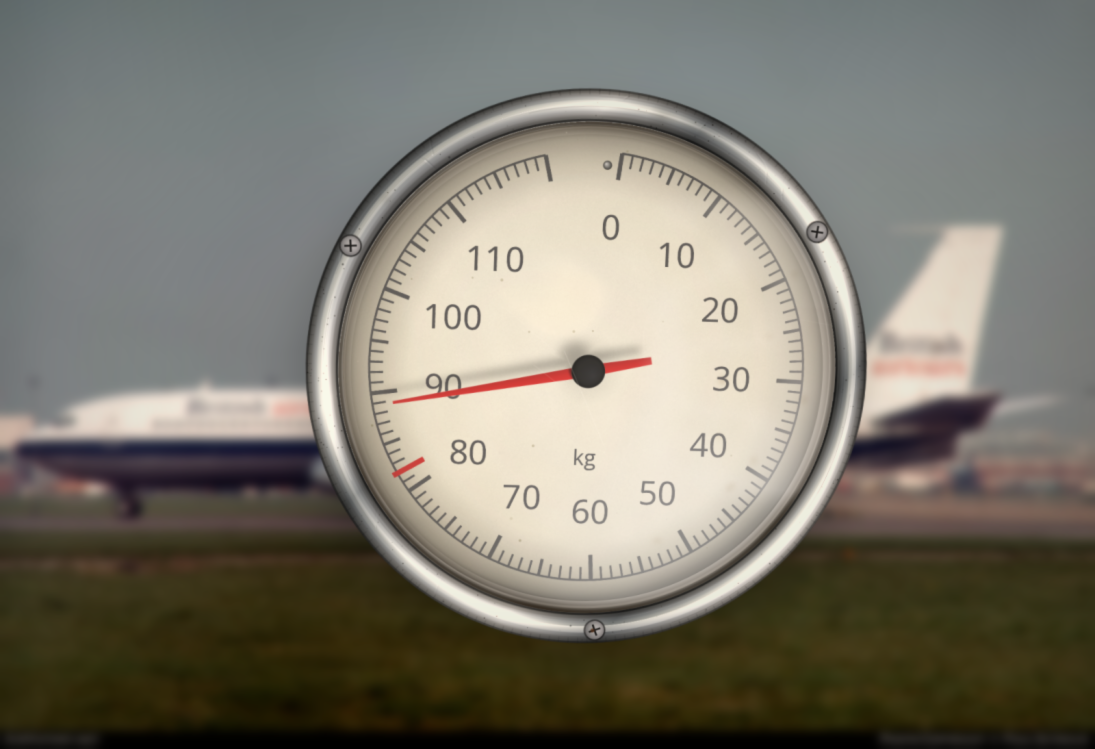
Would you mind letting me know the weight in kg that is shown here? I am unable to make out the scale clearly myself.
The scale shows 89 kg
